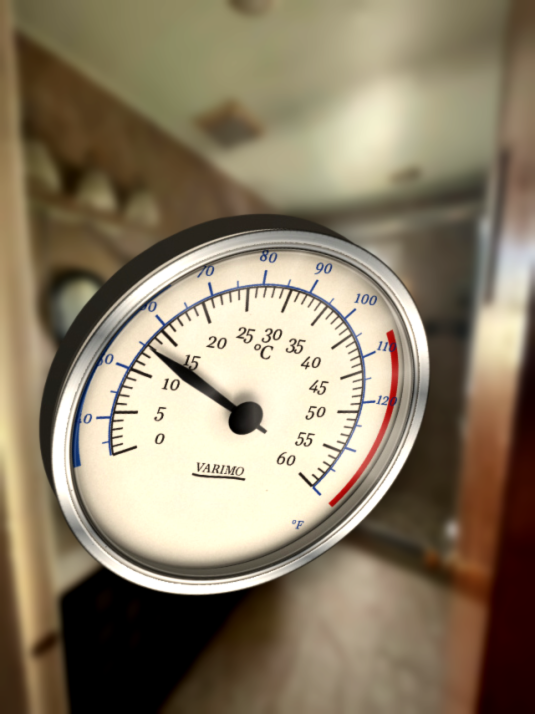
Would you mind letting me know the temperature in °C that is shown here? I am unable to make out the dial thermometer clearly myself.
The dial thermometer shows 13 °C
